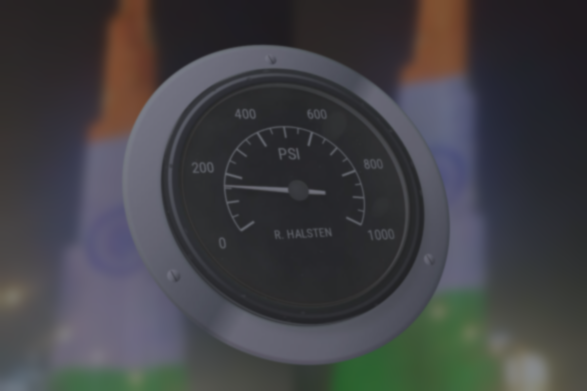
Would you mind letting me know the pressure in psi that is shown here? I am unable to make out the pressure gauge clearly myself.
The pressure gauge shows 150 psi
